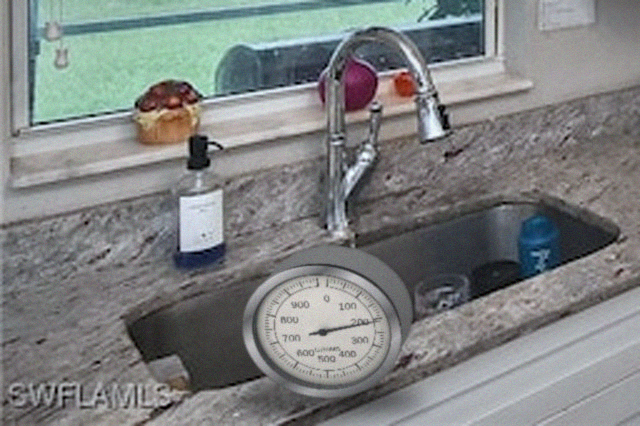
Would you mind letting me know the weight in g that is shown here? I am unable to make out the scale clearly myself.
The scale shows 200 g
